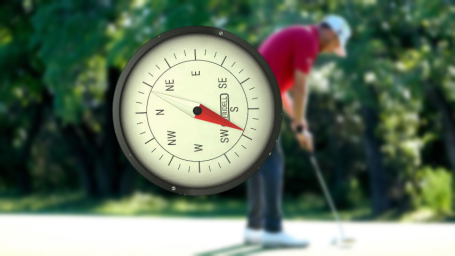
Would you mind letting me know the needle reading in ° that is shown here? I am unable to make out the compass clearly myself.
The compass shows 205 °
